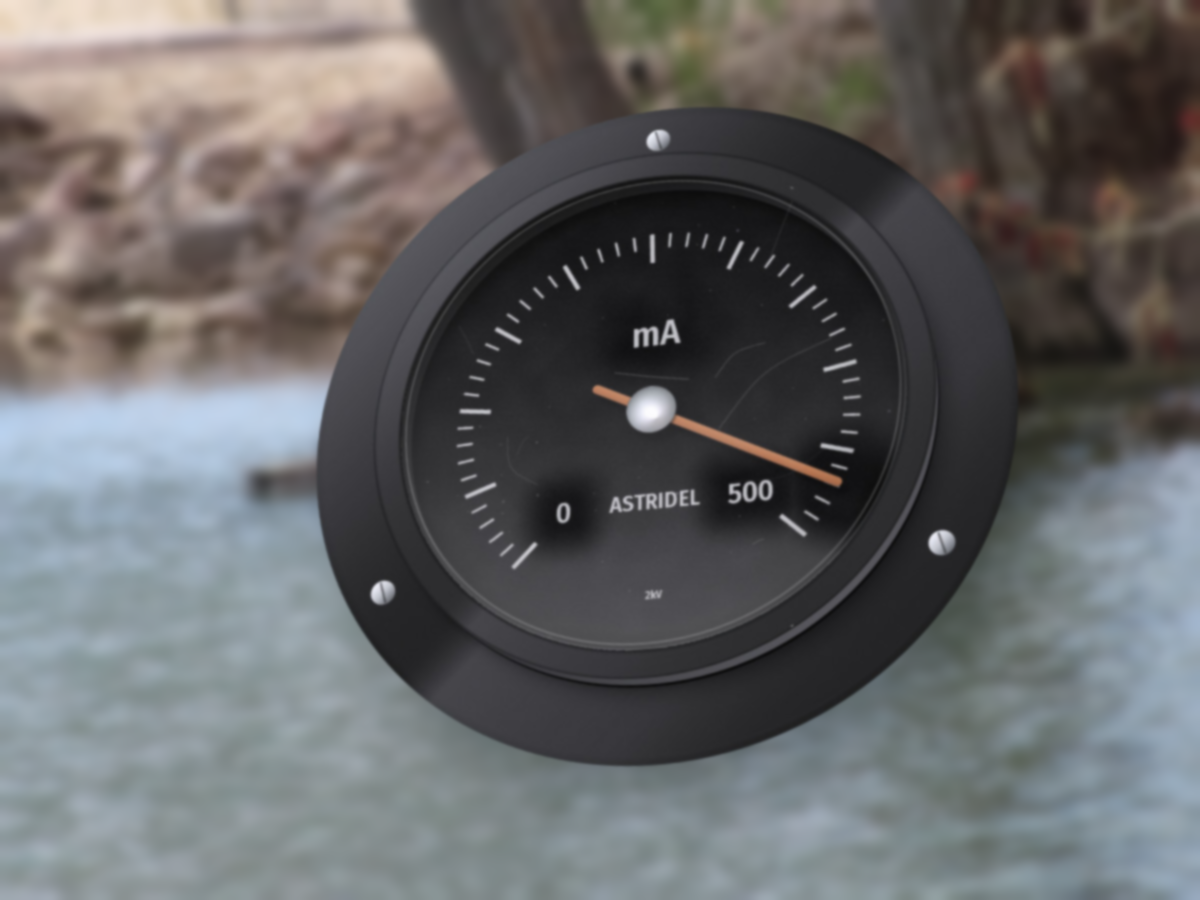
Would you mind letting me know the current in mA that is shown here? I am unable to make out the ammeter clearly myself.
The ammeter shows 470 mA
